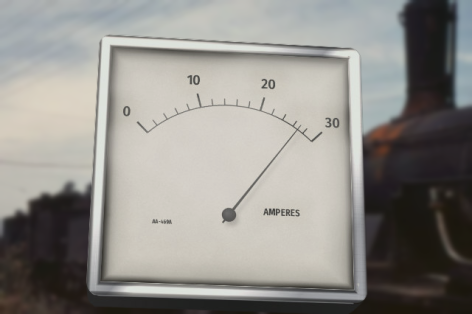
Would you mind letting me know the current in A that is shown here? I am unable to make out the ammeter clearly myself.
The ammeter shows 27 A
